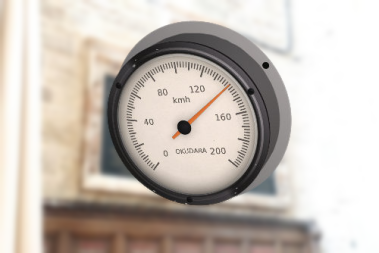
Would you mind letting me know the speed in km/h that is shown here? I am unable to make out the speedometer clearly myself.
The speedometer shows 140 km/h
